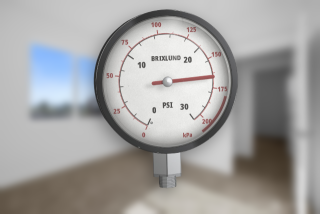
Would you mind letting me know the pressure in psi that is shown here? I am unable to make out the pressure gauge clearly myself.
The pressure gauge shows 24 psi
